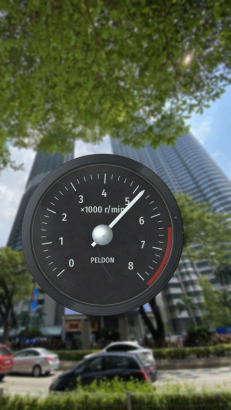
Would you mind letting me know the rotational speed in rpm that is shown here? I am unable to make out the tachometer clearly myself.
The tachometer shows 5200 rpm
